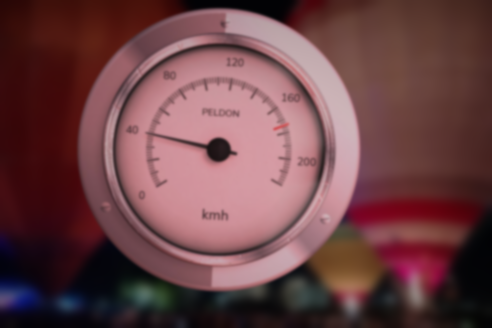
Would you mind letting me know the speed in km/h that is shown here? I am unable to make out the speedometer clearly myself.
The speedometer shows 40 km/h
